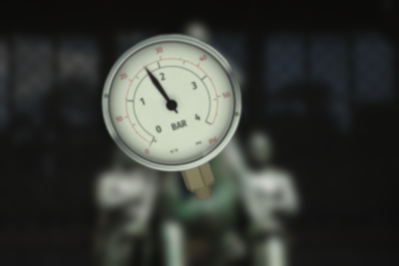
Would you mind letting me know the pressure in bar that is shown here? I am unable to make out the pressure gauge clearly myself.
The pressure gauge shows 1.75 bar
